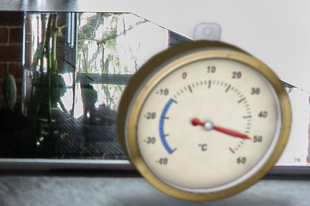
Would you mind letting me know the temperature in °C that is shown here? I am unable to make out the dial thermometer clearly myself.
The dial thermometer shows 50 °C
